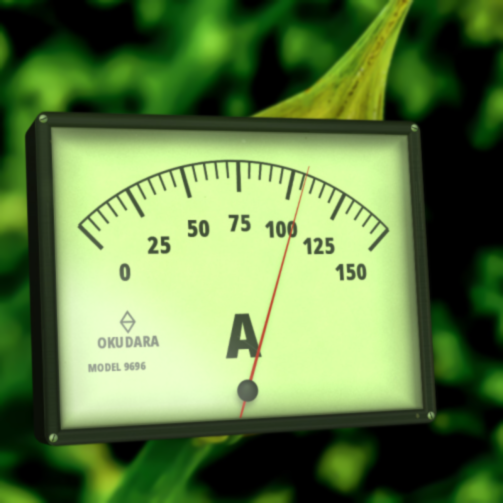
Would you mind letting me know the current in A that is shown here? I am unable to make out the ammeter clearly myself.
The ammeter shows 105 A
